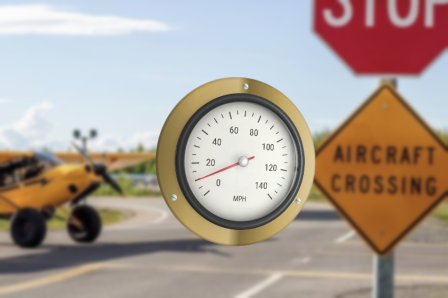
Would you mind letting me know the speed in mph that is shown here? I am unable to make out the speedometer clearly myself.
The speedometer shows 10 mph
